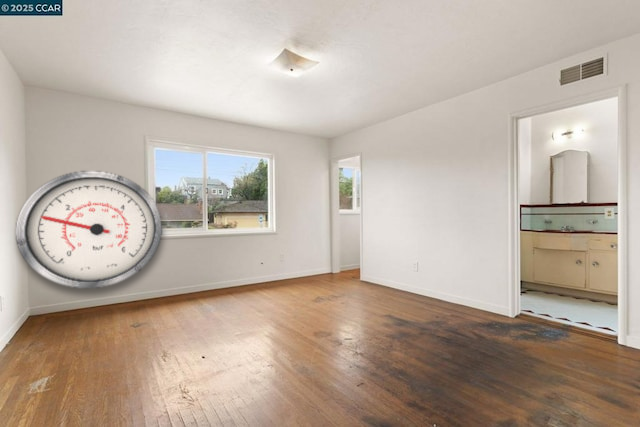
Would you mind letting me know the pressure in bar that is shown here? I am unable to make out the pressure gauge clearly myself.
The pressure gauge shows 1.4 bar
